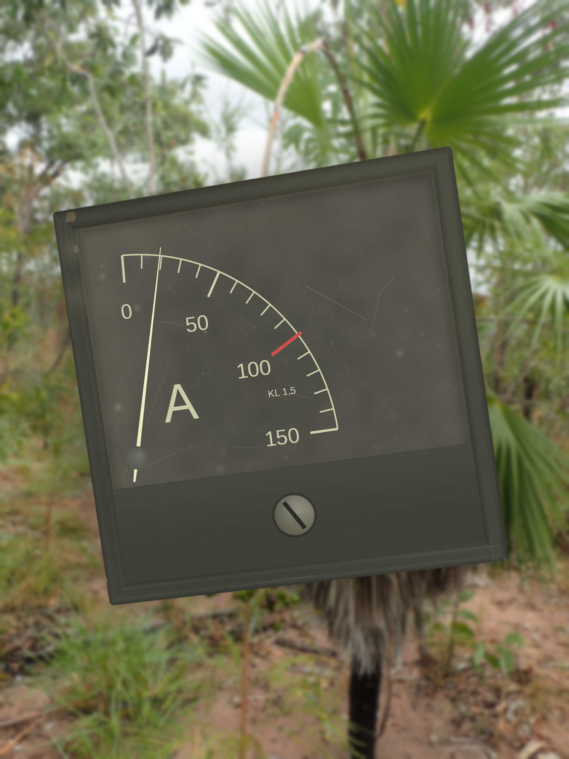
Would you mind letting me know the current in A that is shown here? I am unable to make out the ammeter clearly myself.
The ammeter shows 20 A
